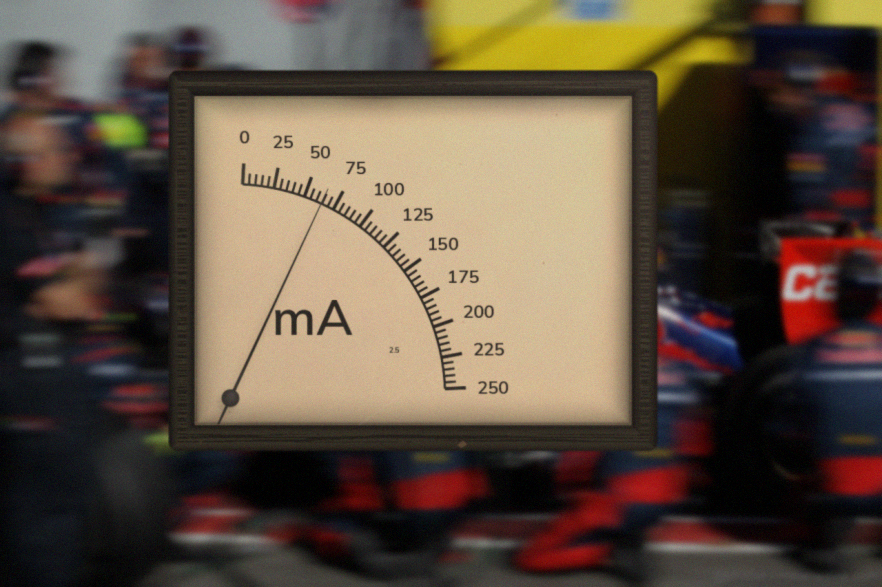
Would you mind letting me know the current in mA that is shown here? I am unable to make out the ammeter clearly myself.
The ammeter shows 65 mA
